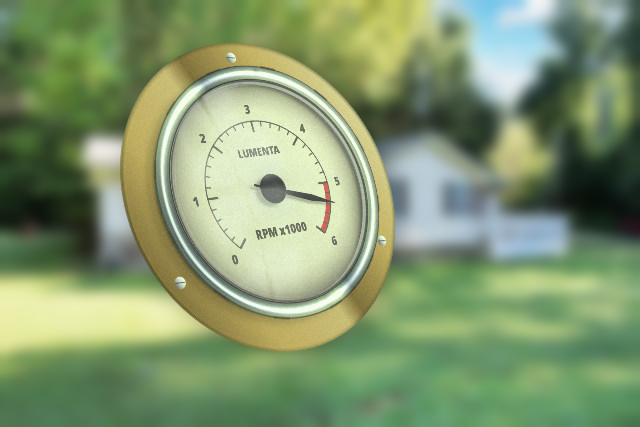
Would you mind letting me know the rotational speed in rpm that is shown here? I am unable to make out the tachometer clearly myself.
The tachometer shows 5400 rpm
